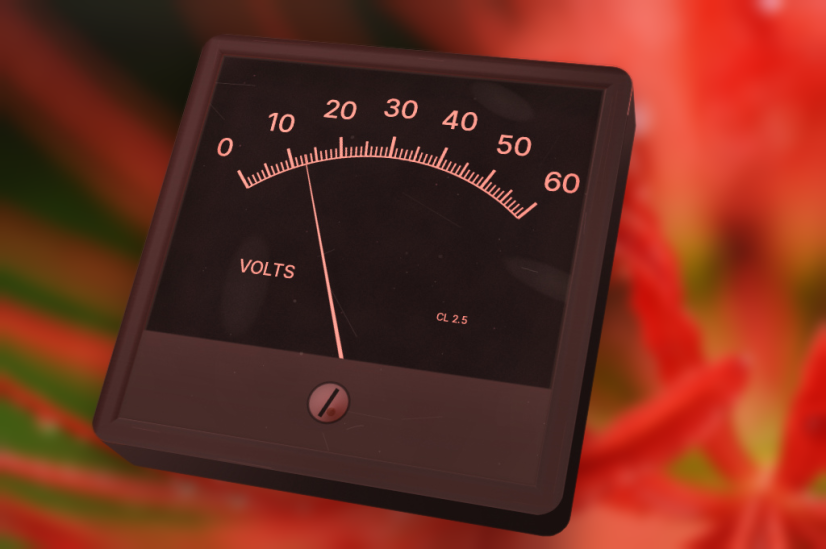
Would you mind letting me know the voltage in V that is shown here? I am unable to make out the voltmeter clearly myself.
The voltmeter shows 13 V
